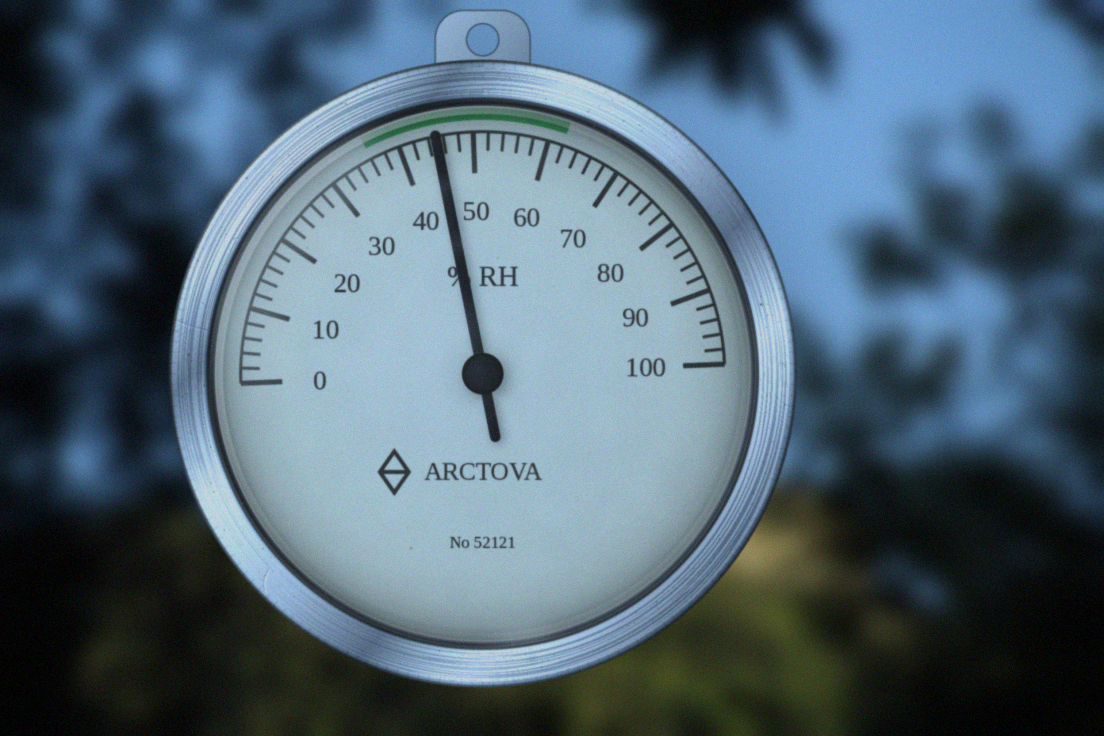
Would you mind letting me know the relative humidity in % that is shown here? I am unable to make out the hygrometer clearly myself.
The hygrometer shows 45 %
